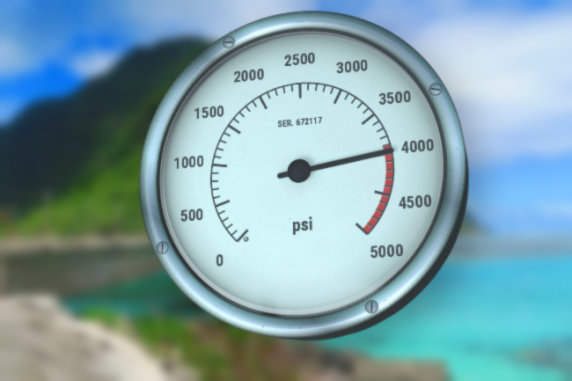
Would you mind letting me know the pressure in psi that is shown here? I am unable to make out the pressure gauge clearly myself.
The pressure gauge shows 4000 psi
